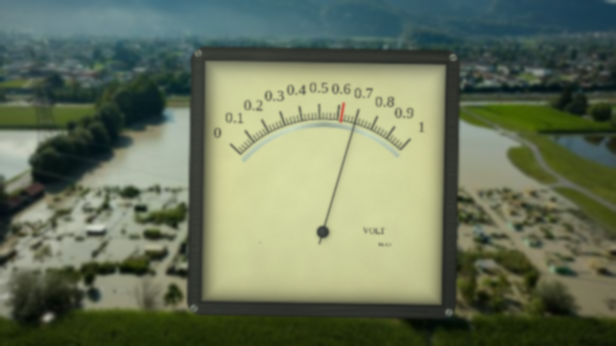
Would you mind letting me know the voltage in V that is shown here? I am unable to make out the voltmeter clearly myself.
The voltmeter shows 0.7 V
